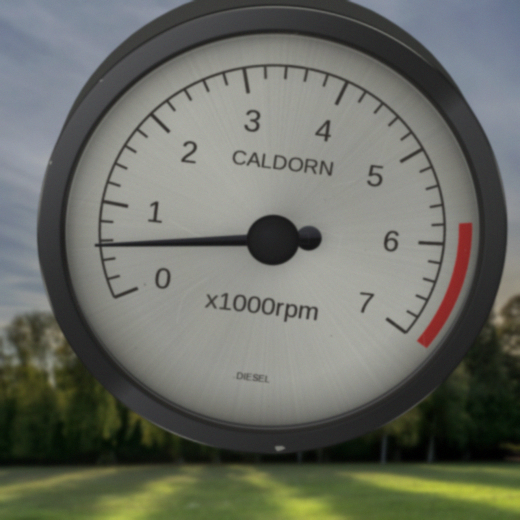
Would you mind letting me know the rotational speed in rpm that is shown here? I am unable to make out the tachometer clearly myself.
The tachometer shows 600 rpm
